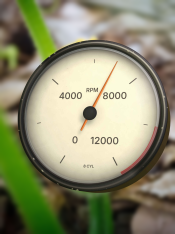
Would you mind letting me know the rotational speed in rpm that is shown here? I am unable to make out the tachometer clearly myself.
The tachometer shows 7000 rpm
